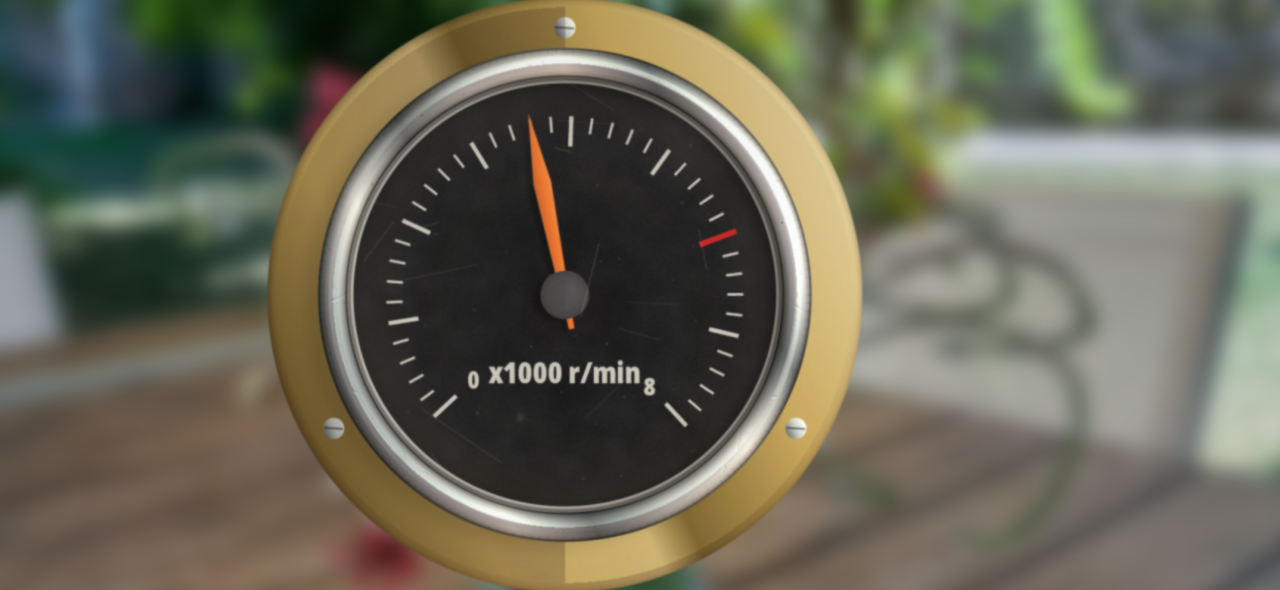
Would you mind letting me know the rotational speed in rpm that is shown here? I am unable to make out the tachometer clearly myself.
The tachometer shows 3600 rpm
